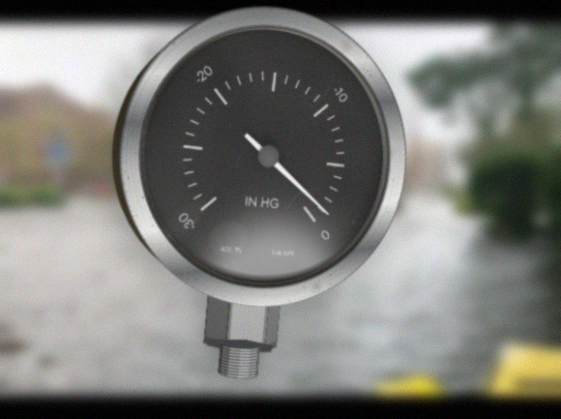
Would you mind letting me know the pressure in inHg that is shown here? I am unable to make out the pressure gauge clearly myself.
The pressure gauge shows -1 inHg
